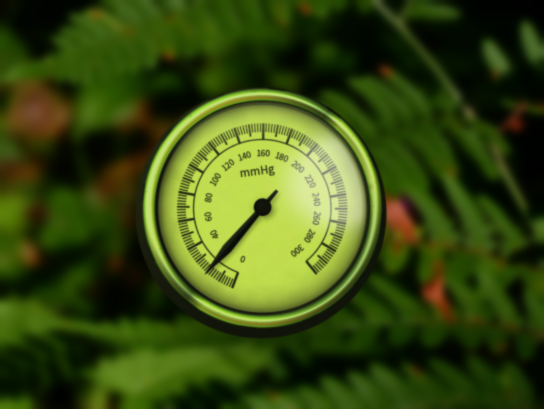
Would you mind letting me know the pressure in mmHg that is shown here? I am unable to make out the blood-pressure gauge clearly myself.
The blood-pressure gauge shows 20 mmHg
